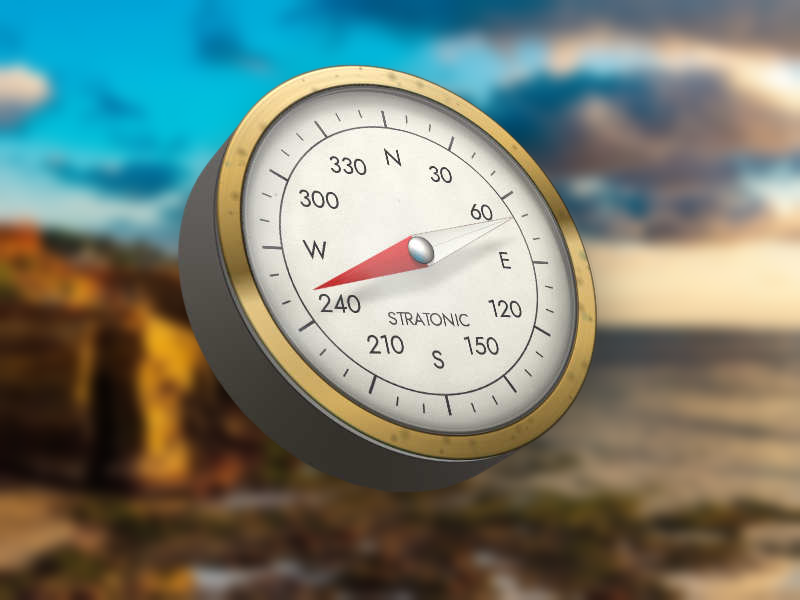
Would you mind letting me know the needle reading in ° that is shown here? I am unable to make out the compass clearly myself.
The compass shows 250 °
